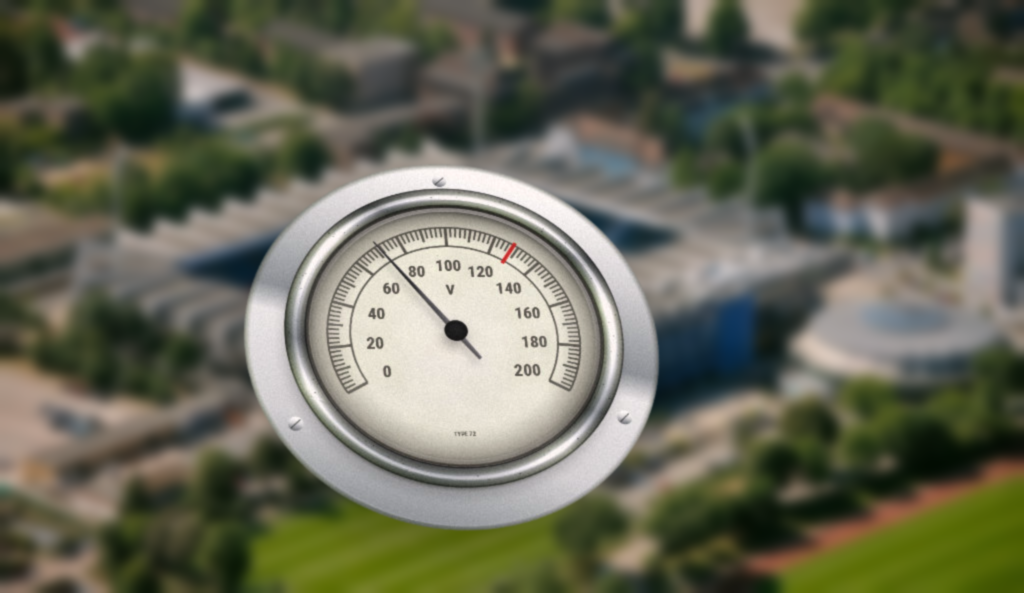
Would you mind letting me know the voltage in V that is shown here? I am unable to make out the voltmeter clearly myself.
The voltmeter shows 70 V
